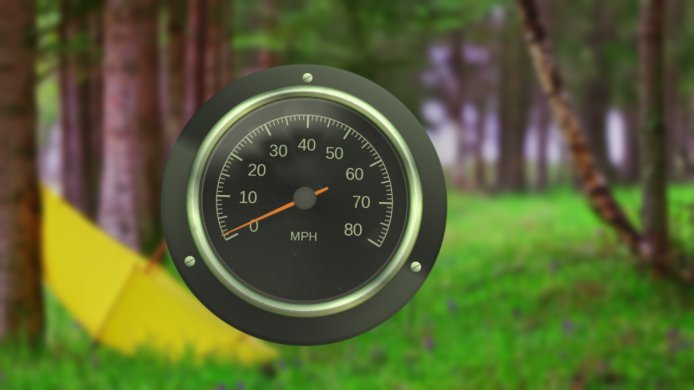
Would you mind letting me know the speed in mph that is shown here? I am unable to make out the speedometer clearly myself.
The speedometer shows 1 mph
